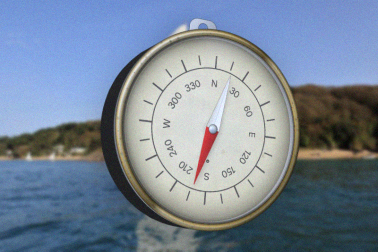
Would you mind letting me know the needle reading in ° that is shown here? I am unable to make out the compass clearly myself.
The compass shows 195 °
